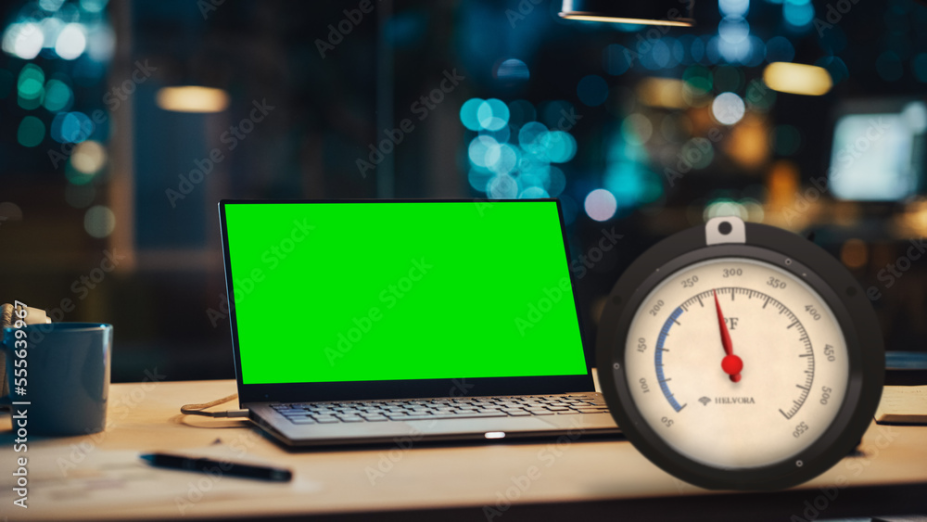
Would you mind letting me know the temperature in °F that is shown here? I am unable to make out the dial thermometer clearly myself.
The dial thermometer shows 275 °F
